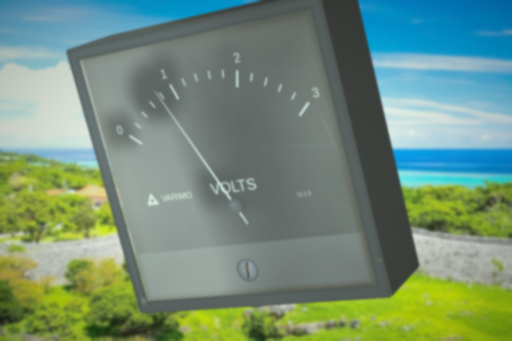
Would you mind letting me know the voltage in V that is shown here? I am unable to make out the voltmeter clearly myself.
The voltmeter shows 0.8 V
